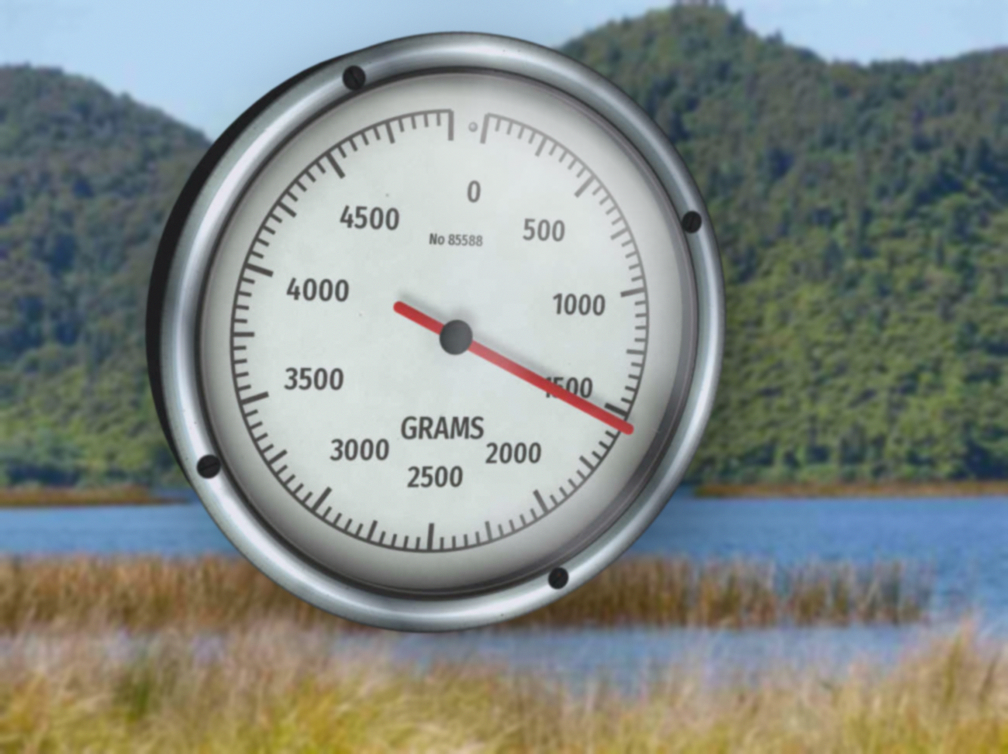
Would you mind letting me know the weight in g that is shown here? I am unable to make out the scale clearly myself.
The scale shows 1550 g
